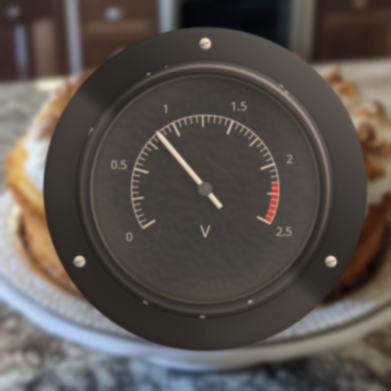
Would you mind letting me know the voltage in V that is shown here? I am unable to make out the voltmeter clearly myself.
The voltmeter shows 0.85 V
